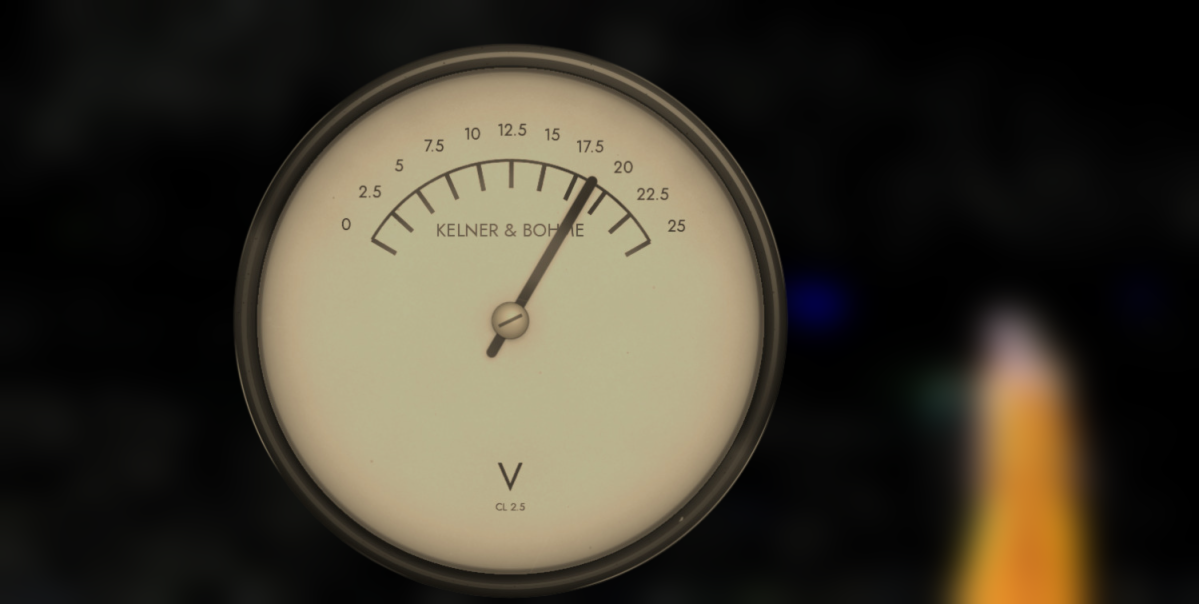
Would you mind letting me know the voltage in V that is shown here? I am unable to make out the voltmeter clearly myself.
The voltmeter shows 18.75 V
